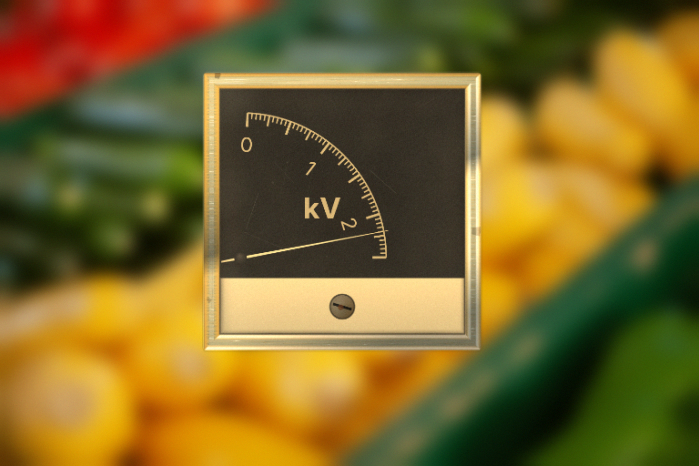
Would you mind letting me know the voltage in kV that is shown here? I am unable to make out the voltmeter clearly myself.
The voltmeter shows 2.2 kV
